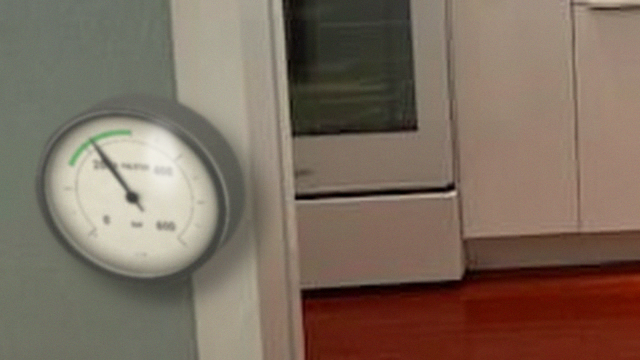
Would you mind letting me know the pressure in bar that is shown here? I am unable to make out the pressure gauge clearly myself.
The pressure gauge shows 225 bar
